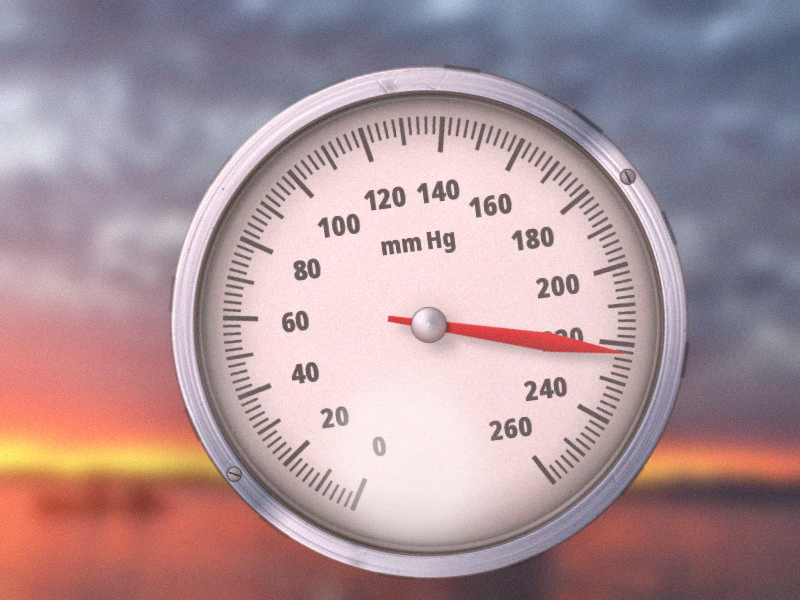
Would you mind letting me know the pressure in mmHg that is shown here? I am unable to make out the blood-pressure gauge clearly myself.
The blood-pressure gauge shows 222 mmHg
